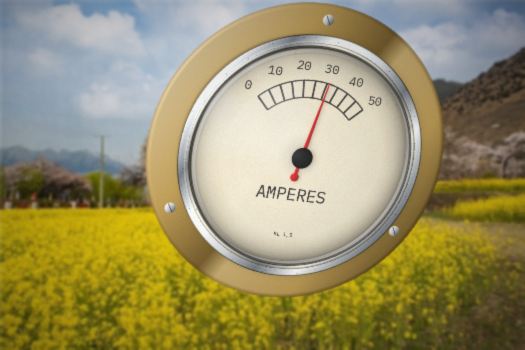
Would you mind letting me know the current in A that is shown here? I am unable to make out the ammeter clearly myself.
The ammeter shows 30 A
